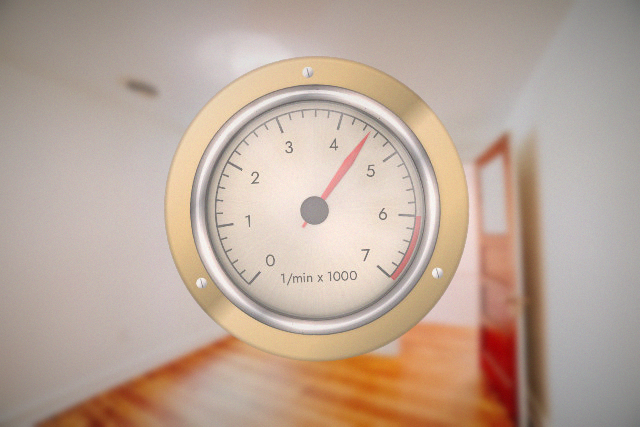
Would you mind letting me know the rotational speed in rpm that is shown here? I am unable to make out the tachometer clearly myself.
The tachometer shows 4500 rpm
